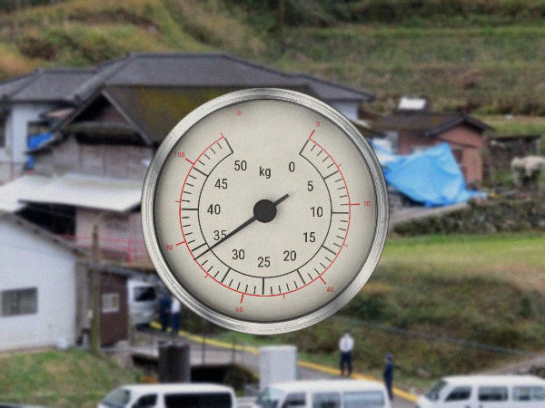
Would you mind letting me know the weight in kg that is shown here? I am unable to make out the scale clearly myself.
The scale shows 34 kg
